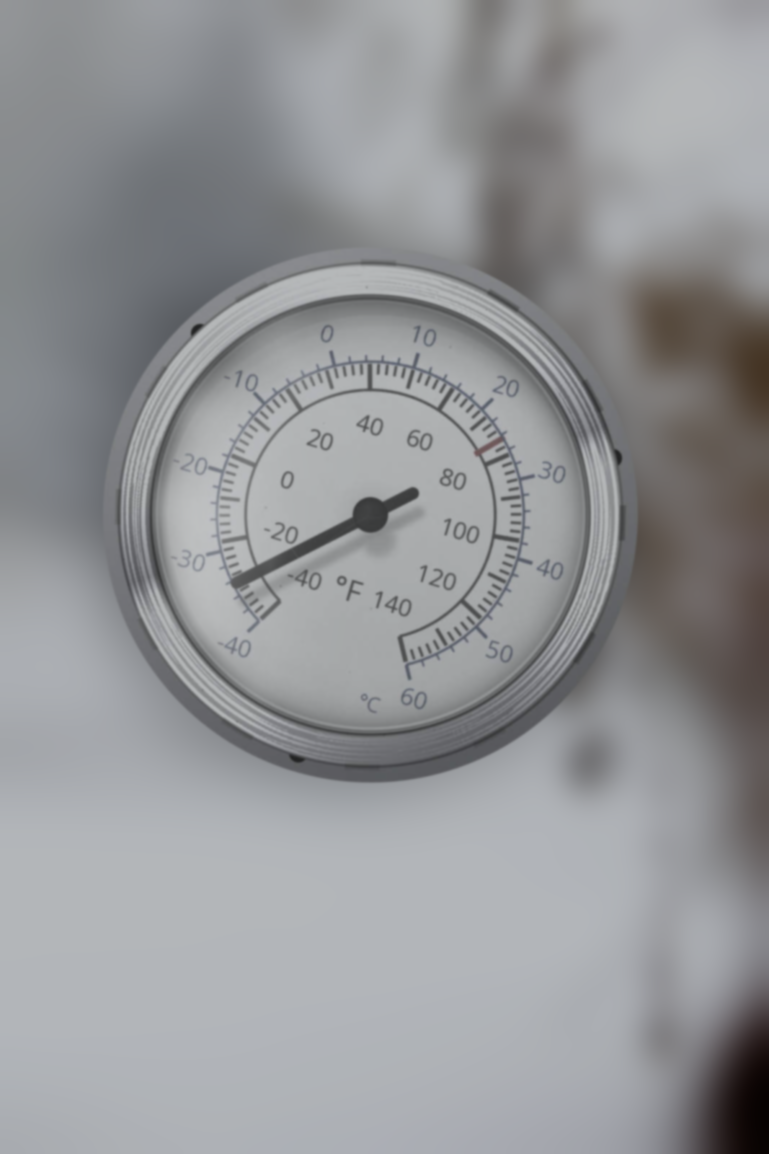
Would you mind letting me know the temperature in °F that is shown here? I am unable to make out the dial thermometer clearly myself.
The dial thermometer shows -30 °F
